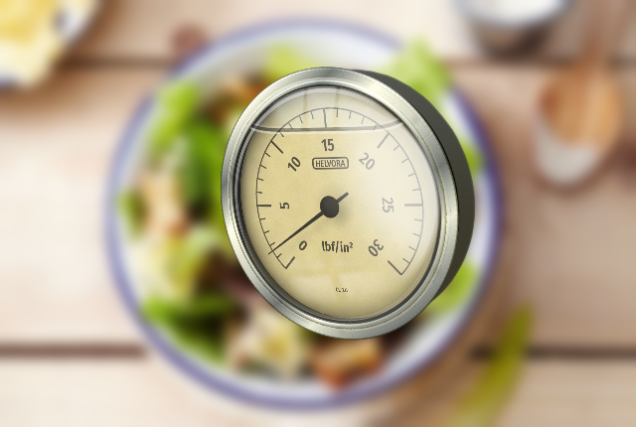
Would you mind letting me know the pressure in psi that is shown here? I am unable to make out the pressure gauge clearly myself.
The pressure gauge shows 1.5 psi
